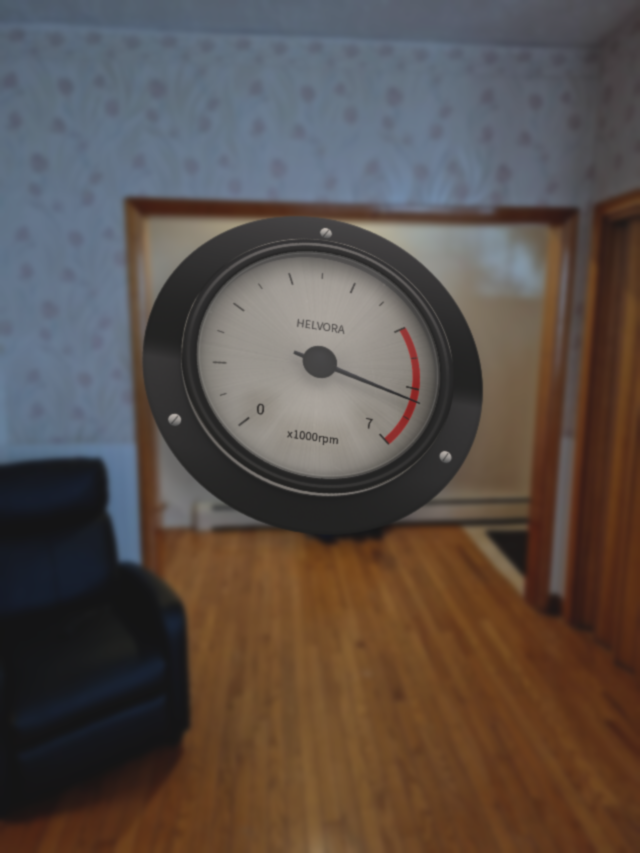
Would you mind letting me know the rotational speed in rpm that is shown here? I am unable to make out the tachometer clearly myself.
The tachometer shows 6250 rpm
